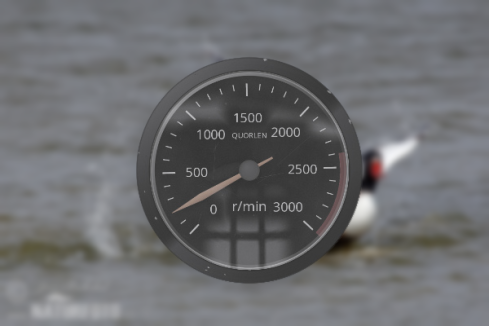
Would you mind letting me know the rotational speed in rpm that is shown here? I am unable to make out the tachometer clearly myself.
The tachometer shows 200 rpm
